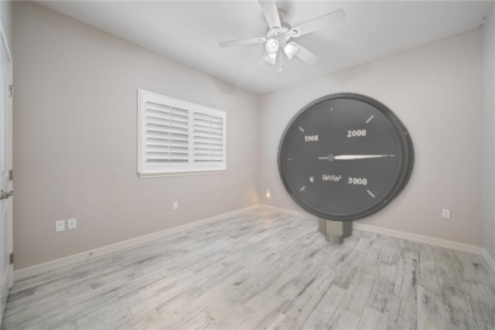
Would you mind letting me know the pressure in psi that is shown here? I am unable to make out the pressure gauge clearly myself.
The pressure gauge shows 2500 psi
